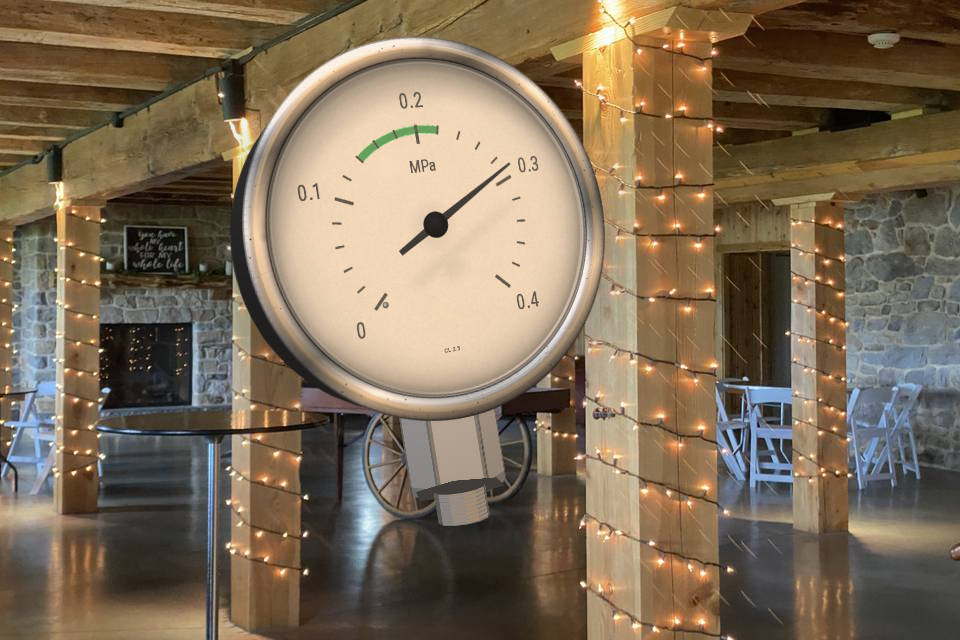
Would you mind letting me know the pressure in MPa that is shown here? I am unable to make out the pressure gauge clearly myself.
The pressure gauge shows 0.29 MPa
